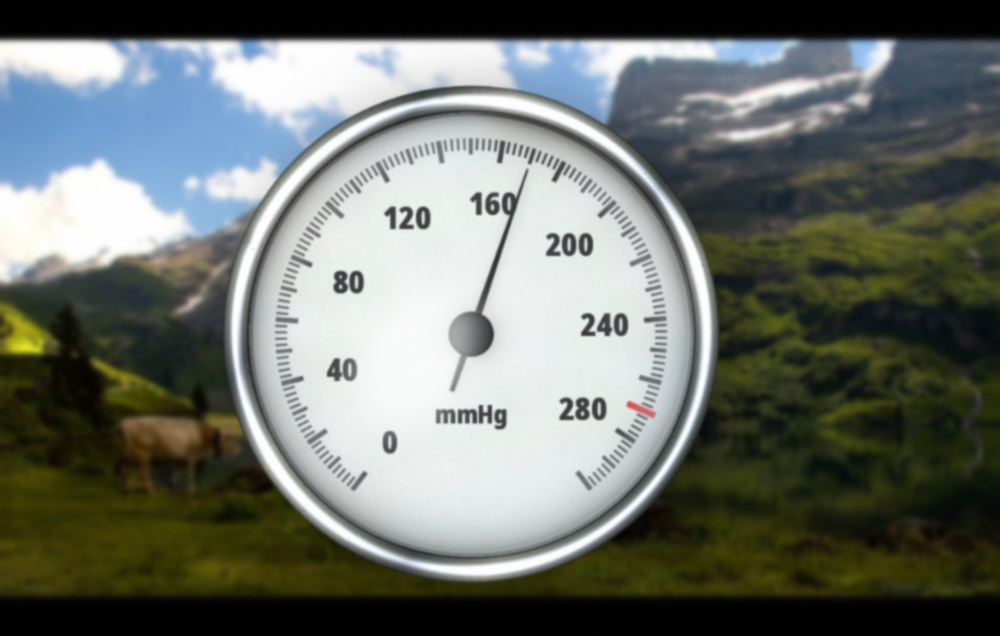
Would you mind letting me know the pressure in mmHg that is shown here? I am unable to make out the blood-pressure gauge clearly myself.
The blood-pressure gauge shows 170 mmHg
